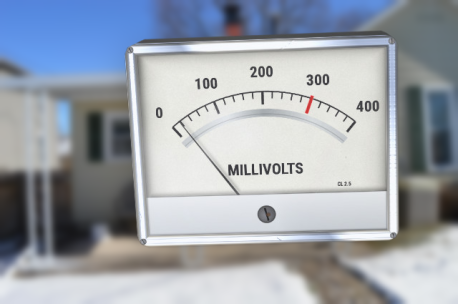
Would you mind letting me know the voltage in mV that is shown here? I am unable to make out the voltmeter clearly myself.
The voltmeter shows 20 mV
